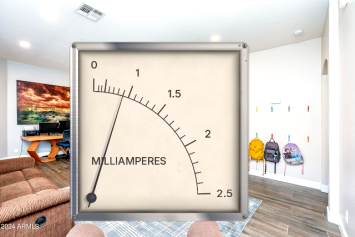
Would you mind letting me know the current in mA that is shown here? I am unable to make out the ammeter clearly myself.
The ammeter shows 0.9 mA
